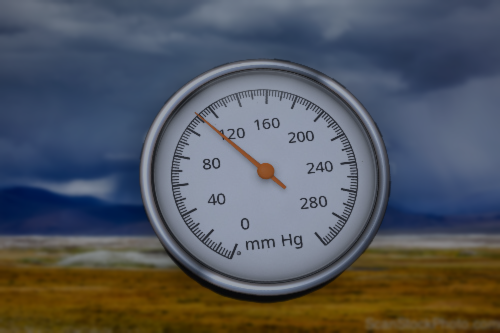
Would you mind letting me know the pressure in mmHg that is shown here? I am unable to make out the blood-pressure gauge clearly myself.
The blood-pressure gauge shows 110 mmHg
